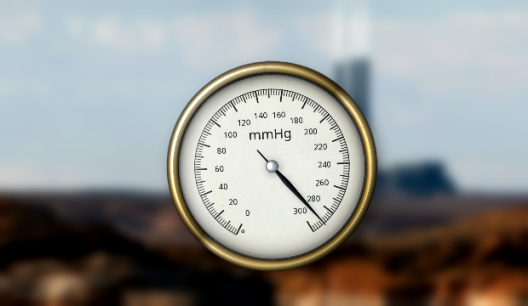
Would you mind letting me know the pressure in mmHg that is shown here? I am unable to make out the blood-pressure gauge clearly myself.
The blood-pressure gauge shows 290 mmHg
